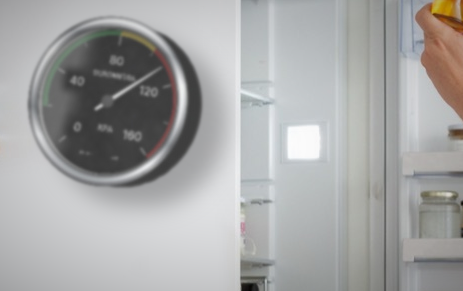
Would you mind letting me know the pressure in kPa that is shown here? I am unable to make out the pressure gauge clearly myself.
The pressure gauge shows 110 kPa
